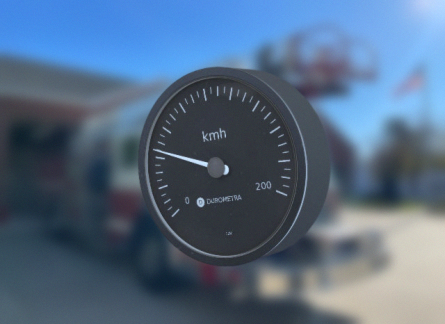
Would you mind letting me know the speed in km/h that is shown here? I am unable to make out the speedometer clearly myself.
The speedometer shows 45 km/h
